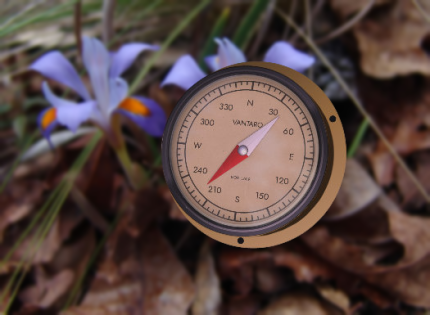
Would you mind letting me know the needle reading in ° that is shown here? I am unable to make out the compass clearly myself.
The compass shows 220 °
